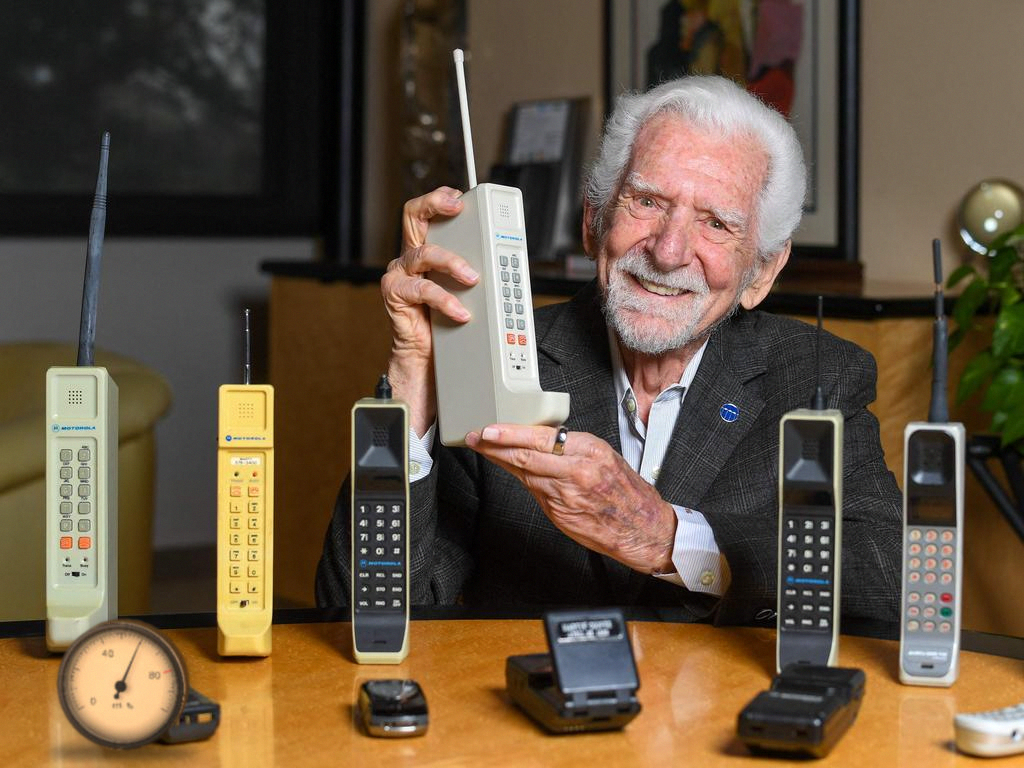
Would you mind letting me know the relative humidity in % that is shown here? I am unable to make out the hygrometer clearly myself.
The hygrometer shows 60 %
